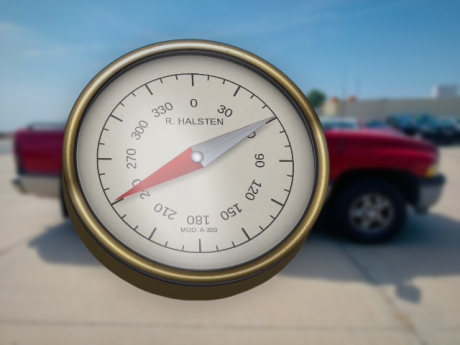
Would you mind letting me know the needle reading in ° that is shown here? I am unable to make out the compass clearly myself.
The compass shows 240 °
